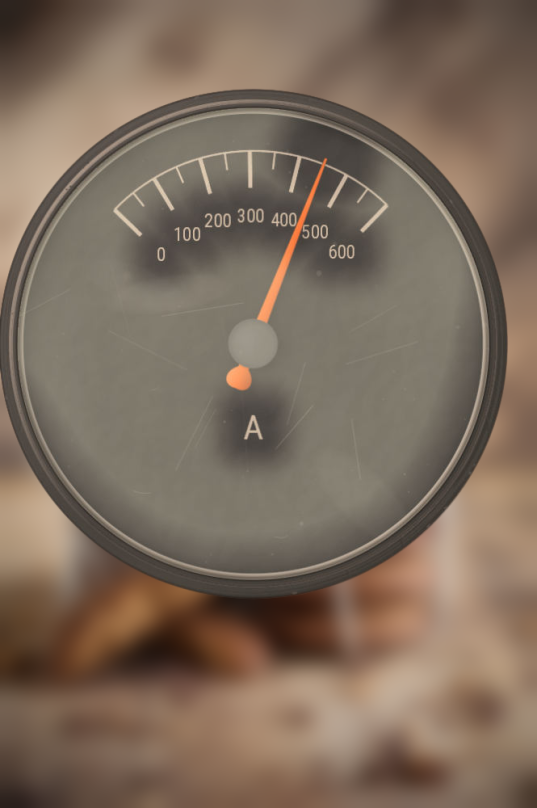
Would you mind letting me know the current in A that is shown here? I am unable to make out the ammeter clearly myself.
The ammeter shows 450 A
